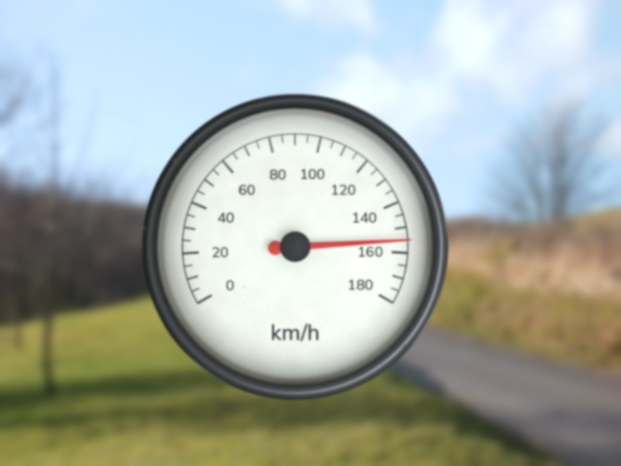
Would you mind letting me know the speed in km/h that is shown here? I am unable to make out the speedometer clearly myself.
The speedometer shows 155 km/h
